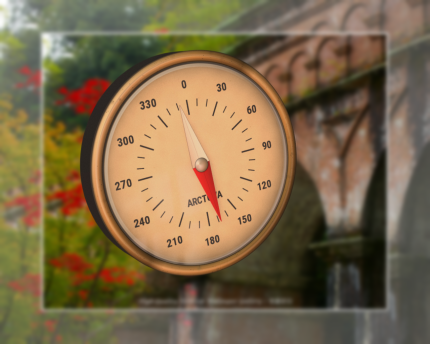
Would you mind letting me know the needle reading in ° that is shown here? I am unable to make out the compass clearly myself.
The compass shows 170 °
